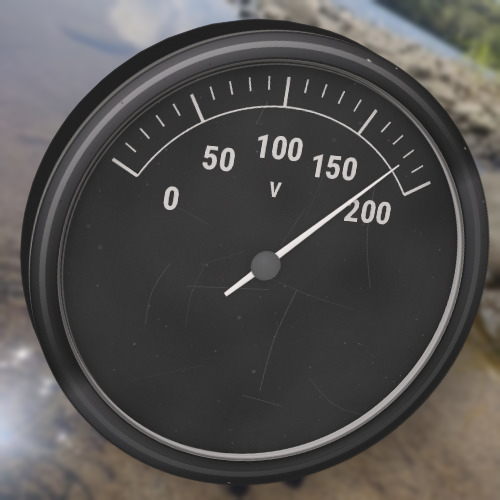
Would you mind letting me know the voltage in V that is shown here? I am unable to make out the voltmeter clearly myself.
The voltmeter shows 180 V
